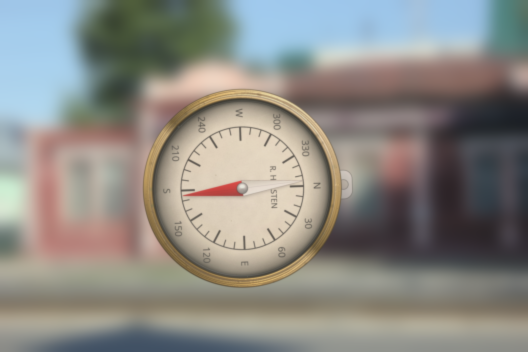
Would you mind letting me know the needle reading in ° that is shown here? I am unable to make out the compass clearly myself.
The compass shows 175 °
